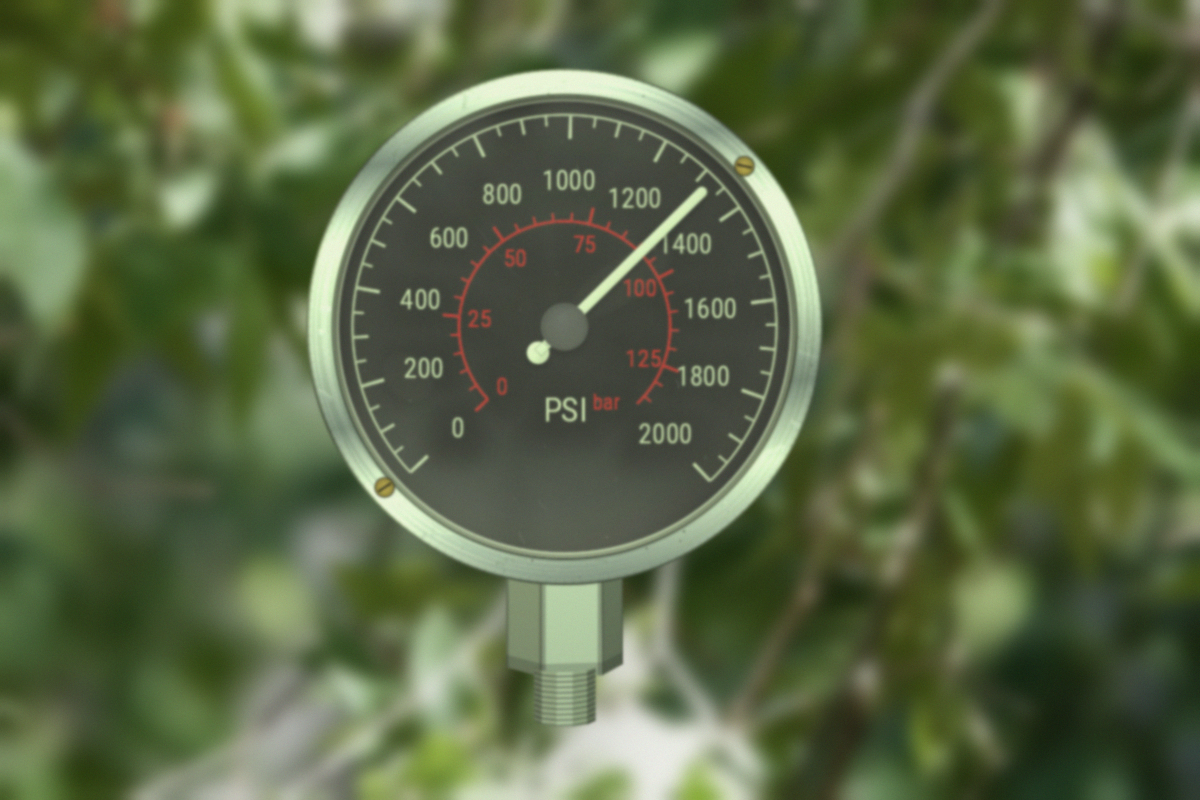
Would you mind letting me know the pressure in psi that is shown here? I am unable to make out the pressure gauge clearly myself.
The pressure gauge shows 1325 psi
